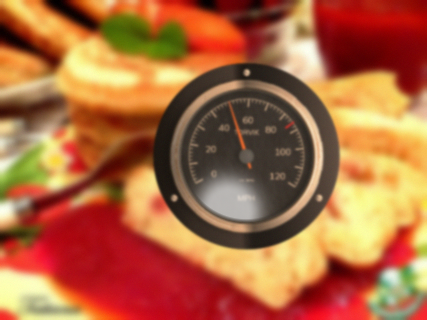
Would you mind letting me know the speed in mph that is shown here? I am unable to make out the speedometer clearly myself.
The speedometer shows 50 mph
